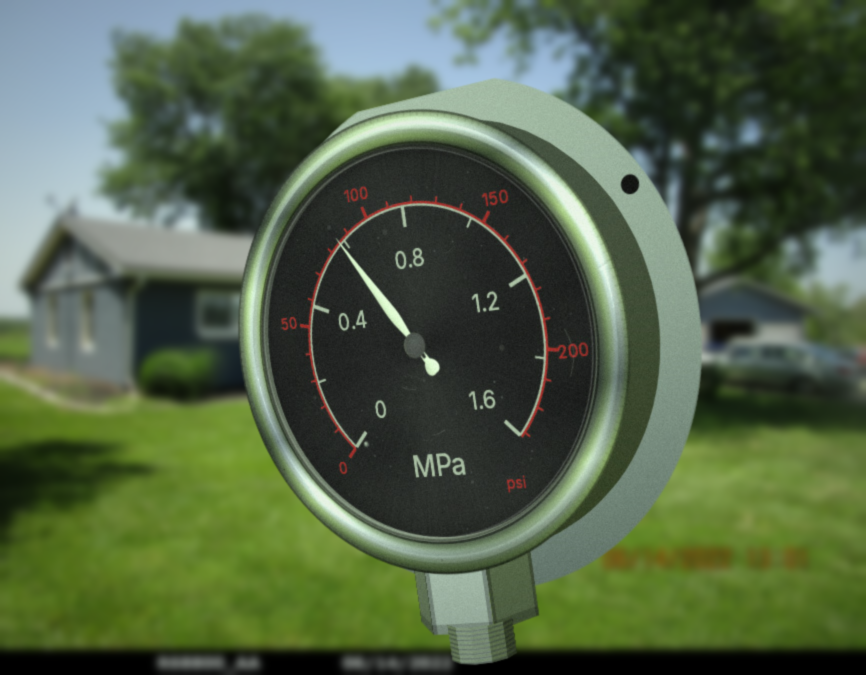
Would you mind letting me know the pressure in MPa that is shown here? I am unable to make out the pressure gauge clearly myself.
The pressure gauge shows 0.6 MPa
